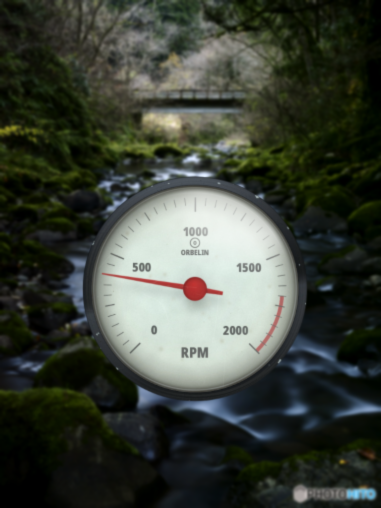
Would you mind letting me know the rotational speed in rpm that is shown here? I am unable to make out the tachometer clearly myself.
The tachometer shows 400 rpm
